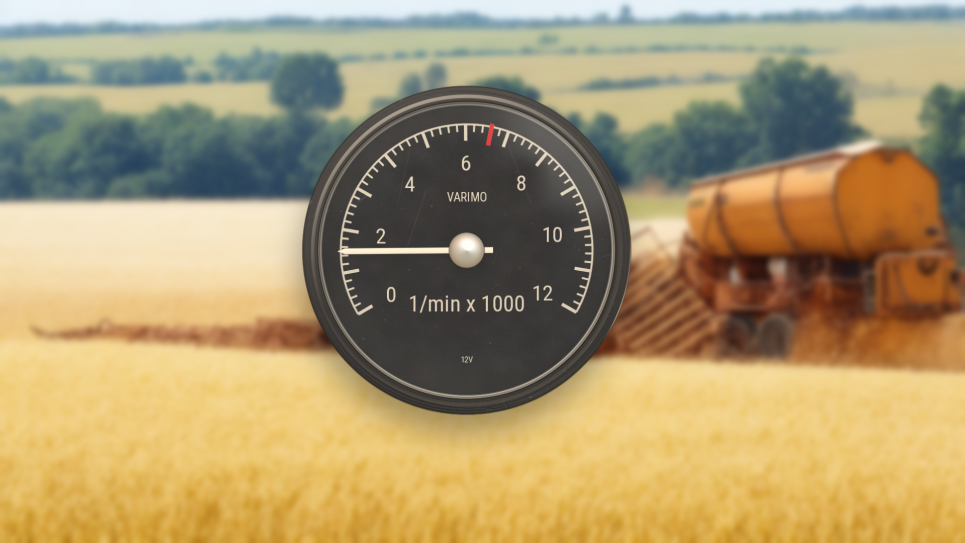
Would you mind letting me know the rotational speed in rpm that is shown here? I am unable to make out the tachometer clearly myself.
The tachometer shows 1500 rpm
